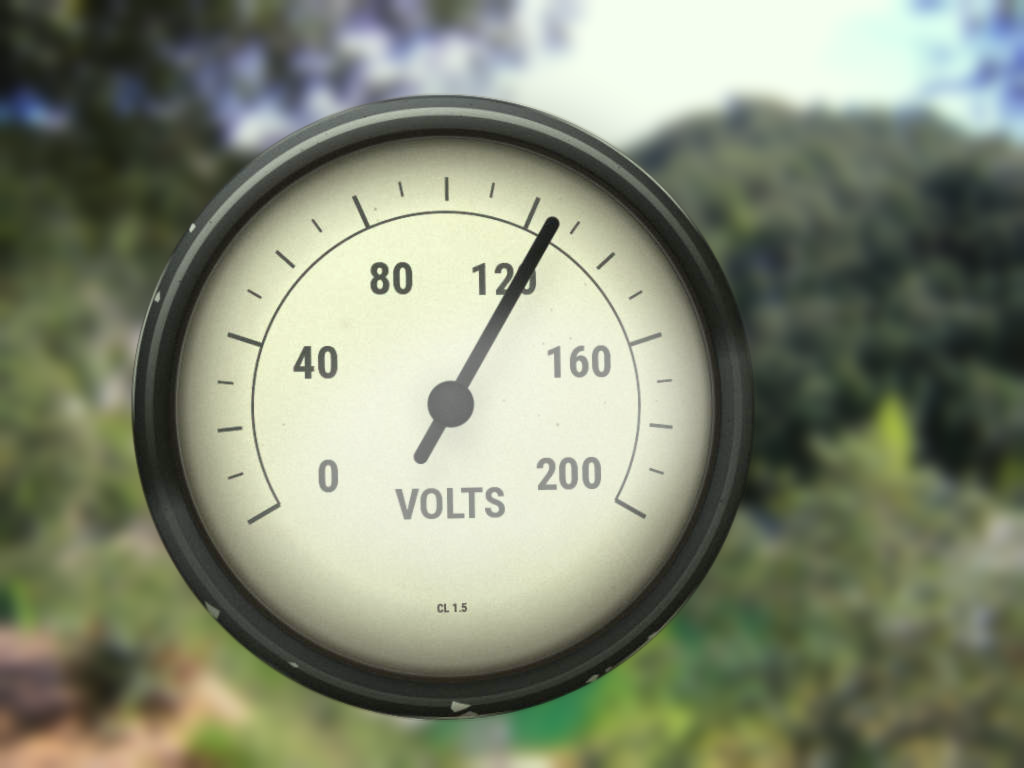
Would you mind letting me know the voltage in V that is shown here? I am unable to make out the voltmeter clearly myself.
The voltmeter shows 125 V
